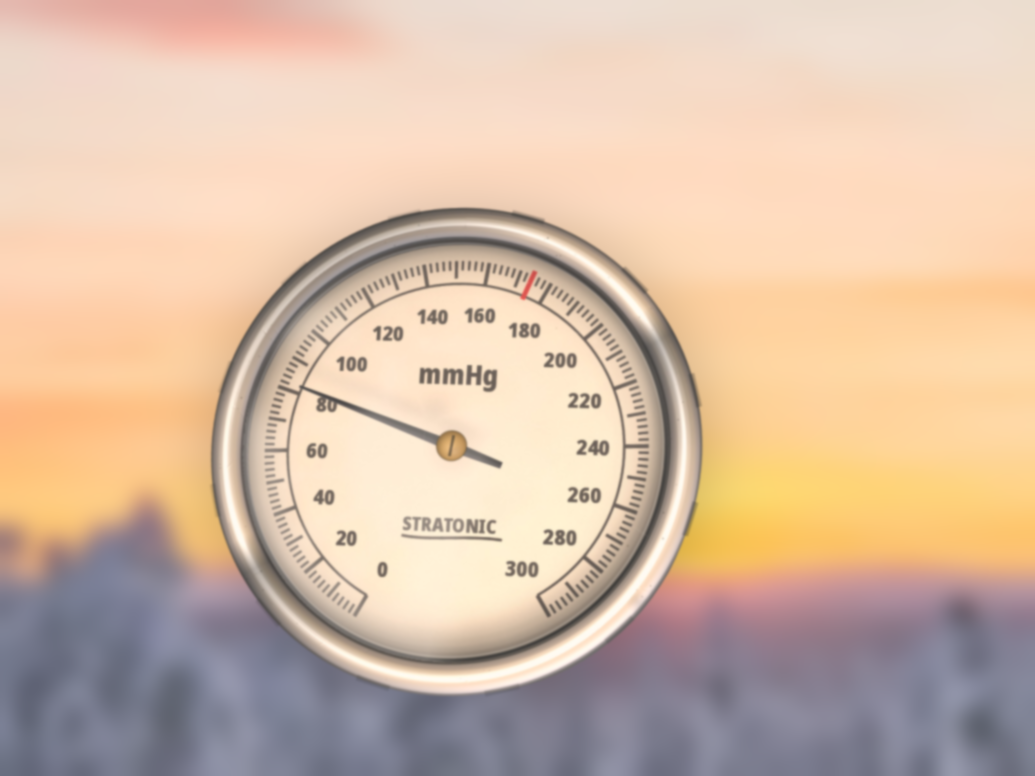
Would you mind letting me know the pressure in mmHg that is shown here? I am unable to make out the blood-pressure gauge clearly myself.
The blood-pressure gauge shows 82 mmHg
